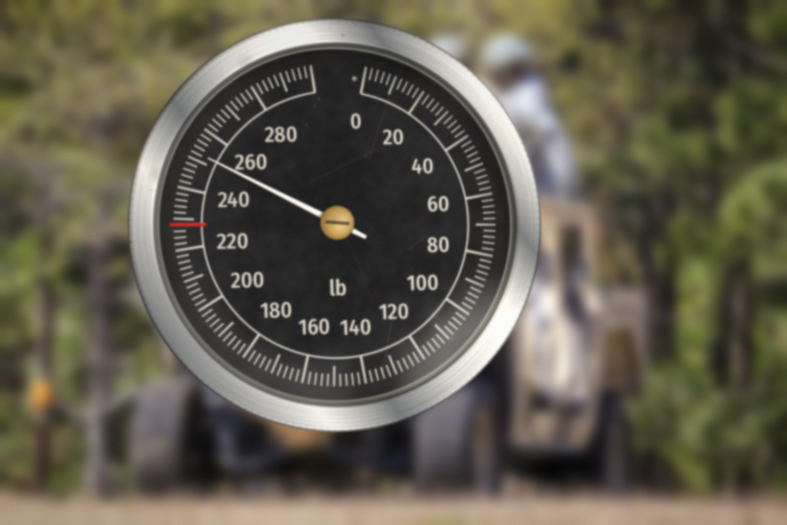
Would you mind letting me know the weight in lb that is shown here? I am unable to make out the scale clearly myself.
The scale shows 252 lb
